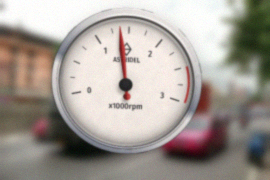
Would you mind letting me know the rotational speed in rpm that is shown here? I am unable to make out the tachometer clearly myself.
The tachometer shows 1375 rpm
